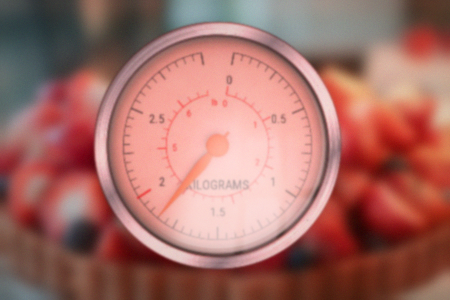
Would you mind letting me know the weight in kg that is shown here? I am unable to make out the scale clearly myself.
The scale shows 1.85 kg
